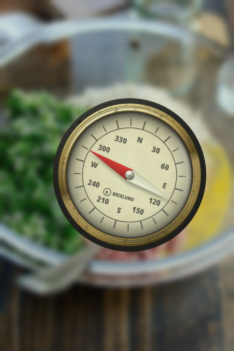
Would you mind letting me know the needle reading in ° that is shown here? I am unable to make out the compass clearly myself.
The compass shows 285 °
